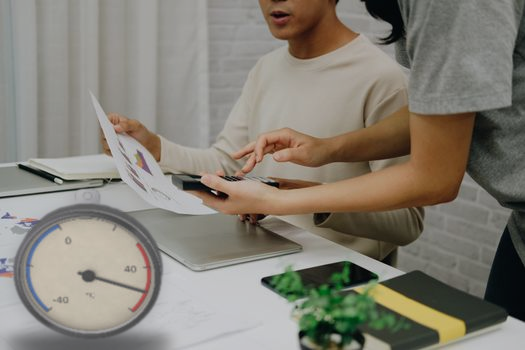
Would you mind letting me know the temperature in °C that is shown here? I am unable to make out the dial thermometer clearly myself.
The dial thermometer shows 50 °C
